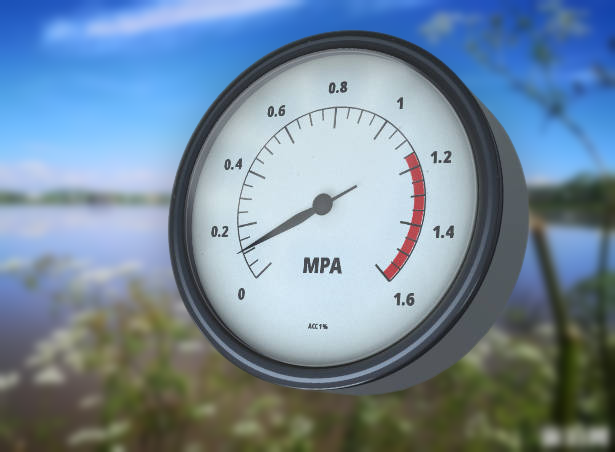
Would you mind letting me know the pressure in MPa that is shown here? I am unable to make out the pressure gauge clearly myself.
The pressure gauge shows 0.1 MPa
